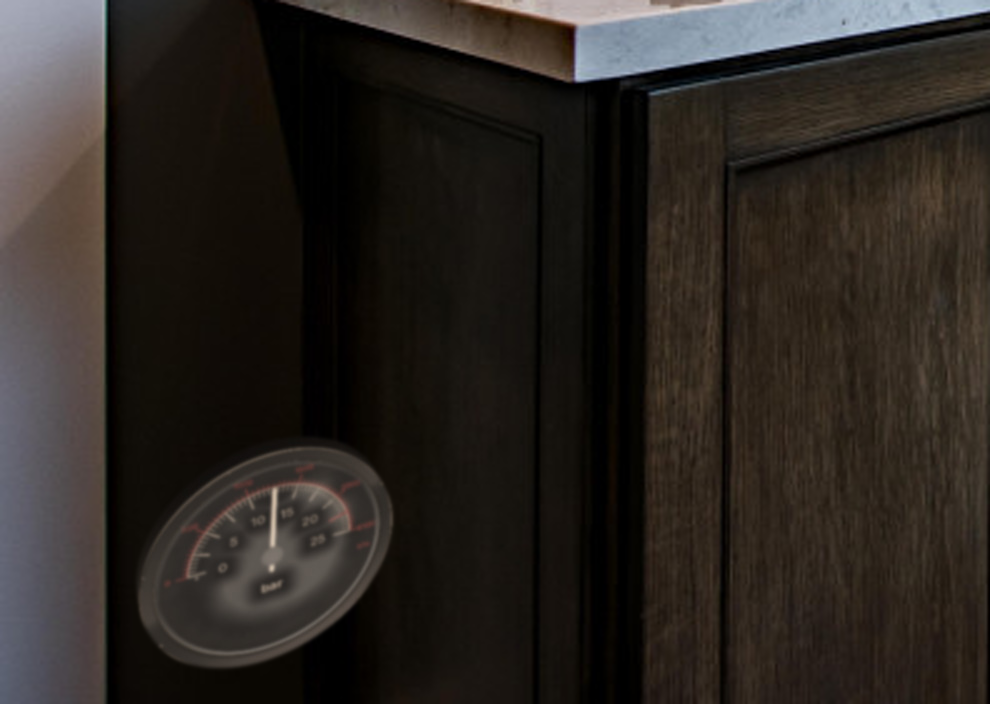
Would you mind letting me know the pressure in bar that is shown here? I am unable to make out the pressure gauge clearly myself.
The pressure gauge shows 12.5 bar
